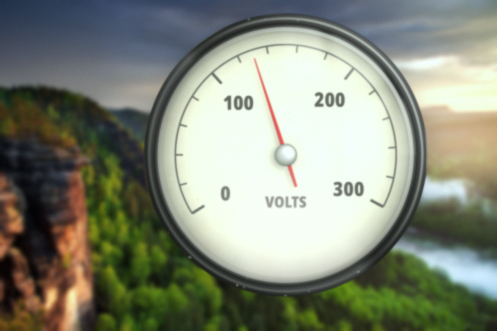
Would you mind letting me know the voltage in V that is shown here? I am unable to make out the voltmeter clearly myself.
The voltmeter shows 130 V
